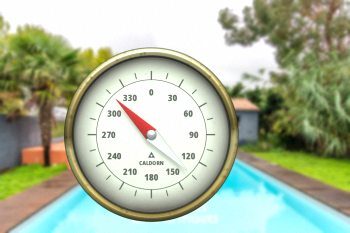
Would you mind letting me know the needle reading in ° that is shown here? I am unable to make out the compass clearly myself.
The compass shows 315 °
